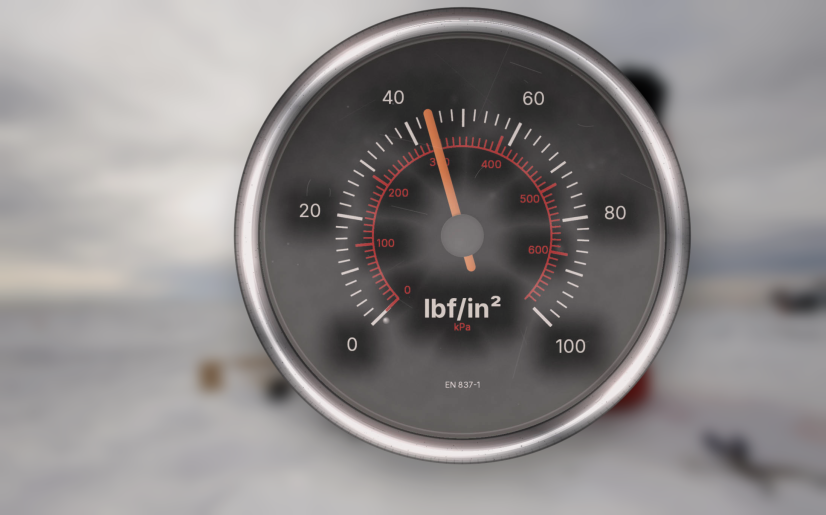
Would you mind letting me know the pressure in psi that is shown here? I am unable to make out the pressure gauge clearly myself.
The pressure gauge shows 44 psi
